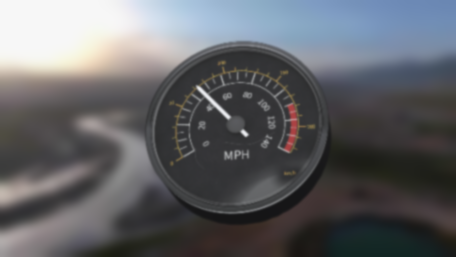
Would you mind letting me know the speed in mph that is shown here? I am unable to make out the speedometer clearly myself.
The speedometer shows 45 mph
